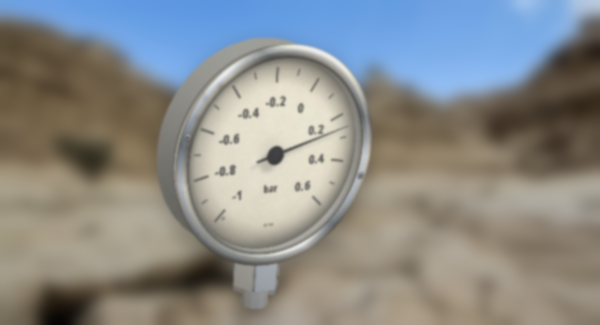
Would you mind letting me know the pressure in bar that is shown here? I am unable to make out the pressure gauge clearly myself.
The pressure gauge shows 0.25 bar
